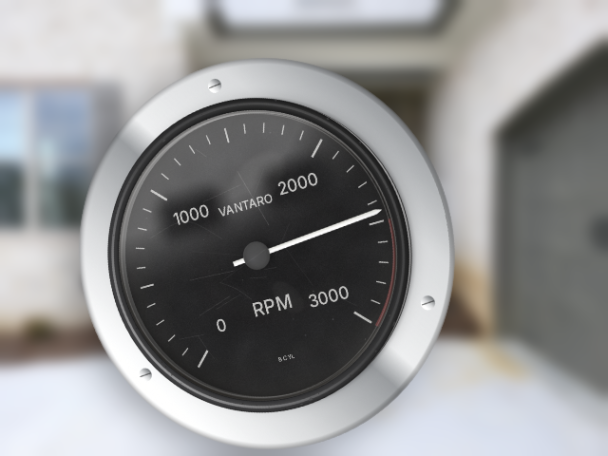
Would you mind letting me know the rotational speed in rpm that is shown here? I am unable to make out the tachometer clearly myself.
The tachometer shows 2450 rpm
